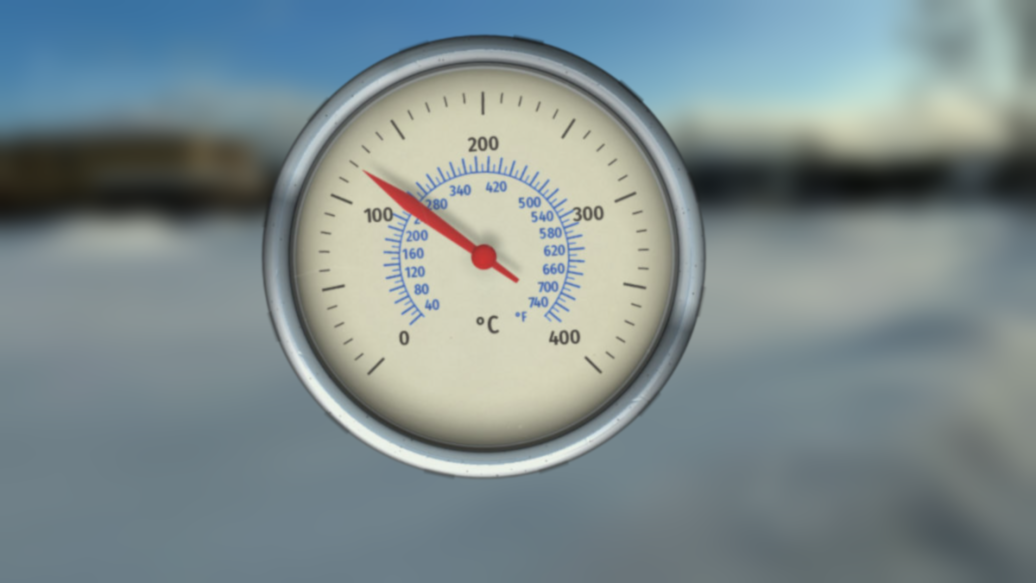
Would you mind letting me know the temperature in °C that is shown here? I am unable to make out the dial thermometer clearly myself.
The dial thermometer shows 120 °C
